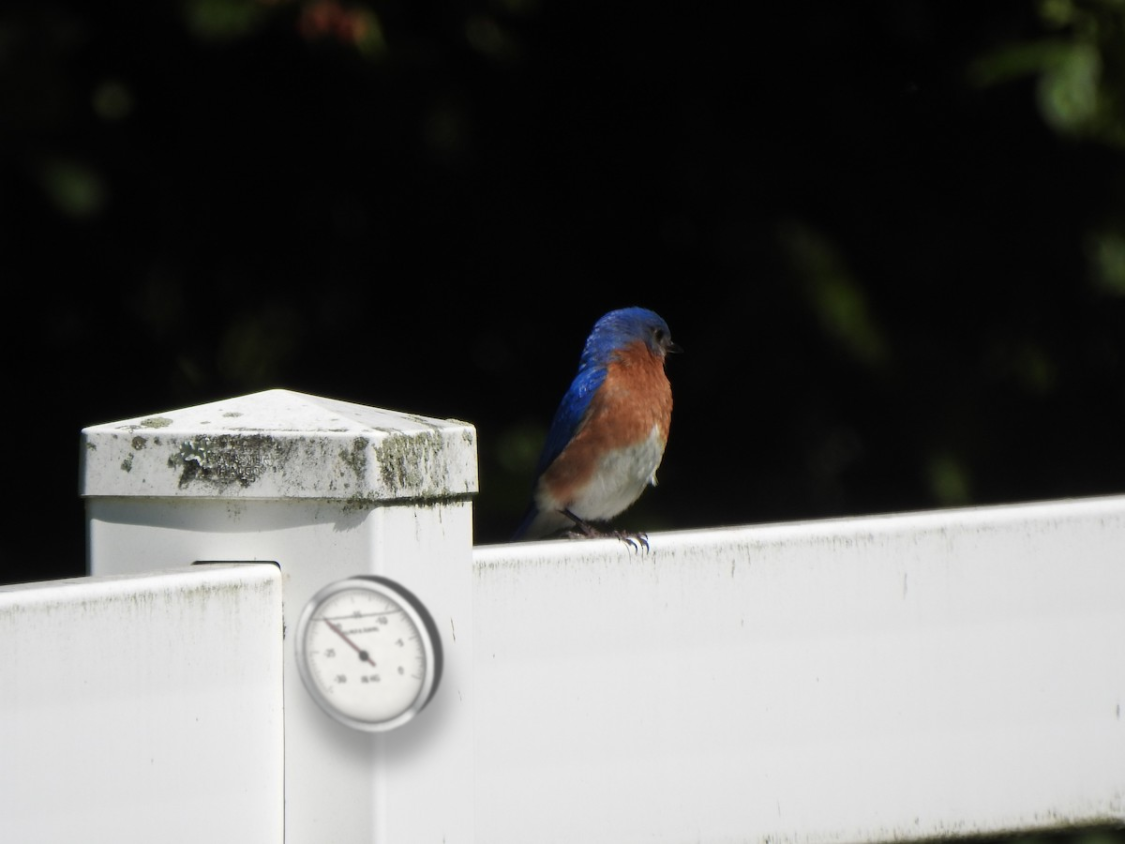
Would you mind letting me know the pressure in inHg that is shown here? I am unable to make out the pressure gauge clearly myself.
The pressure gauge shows -20 inHg
